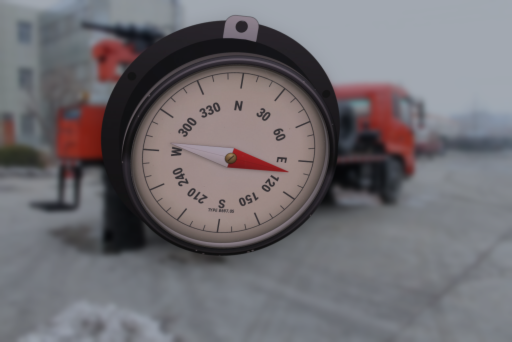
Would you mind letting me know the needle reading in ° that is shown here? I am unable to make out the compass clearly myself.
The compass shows 100 °
